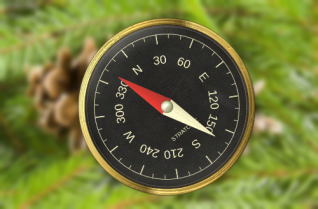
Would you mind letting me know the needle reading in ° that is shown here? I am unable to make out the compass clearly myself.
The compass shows 340 °
